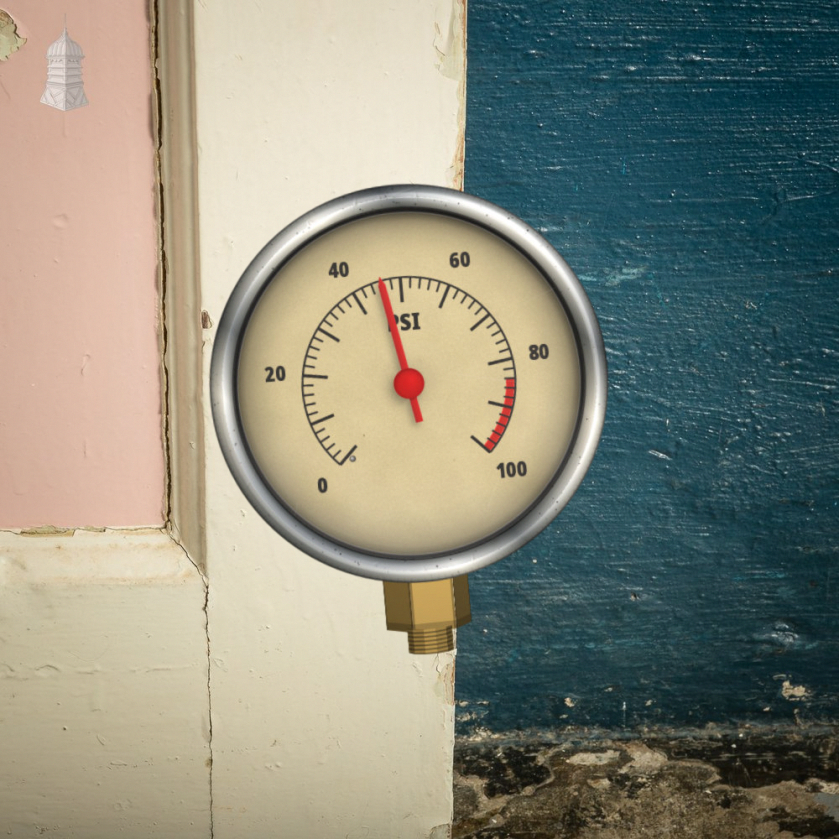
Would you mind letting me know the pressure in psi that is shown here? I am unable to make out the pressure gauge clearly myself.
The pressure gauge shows 46 psi
